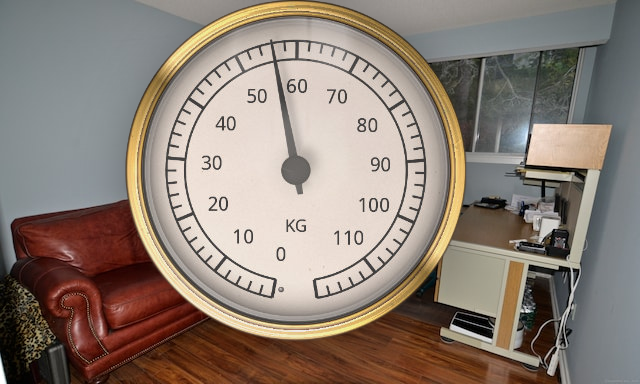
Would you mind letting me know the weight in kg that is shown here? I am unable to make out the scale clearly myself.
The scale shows 56 kg
